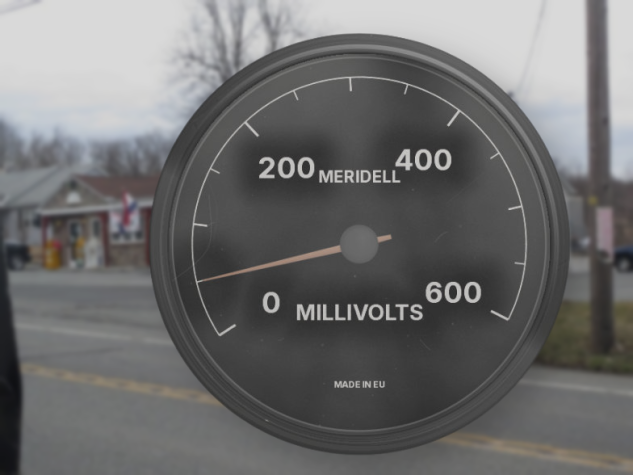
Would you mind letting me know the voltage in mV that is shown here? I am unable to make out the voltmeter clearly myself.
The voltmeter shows 50 mV
